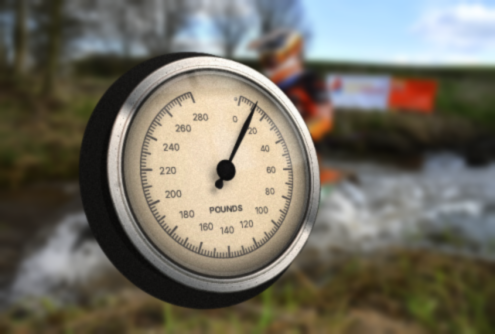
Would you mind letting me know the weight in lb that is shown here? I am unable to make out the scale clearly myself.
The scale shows 10 lb
